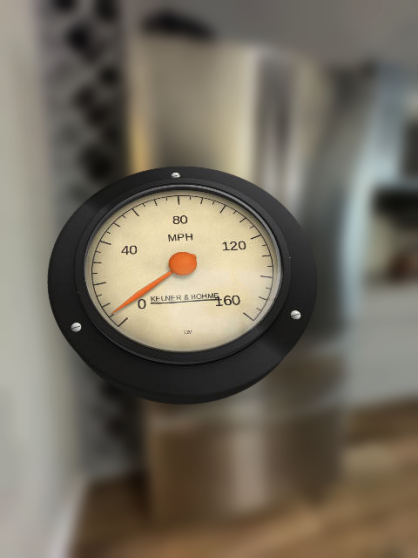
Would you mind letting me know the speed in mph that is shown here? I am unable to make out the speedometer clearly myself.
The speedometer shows 5 mph
